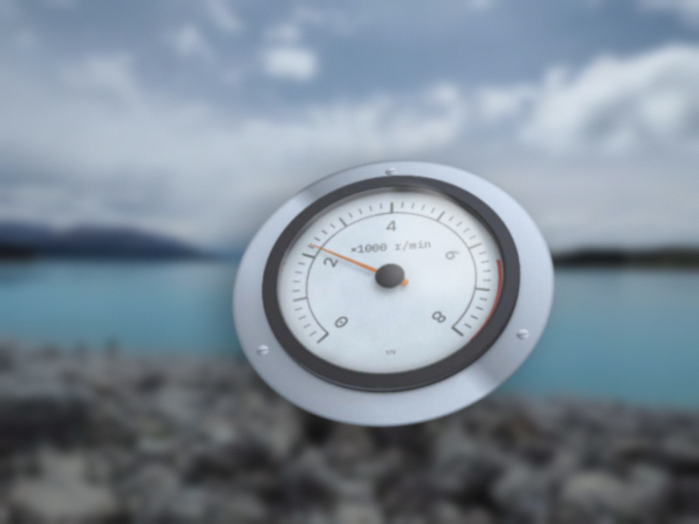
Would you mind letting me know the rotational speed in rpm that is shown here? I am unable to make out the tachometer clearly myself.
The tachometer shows 2200 rpm
